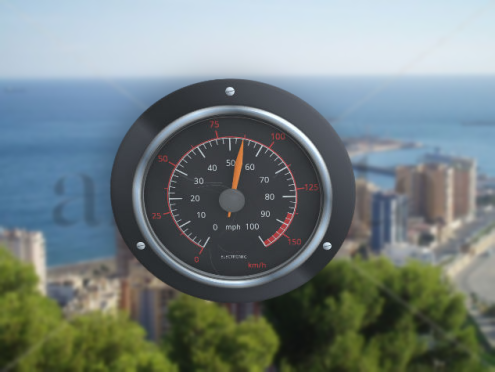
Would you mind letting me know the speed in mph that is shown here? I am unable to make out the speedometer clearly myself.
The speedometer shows 54 mph
